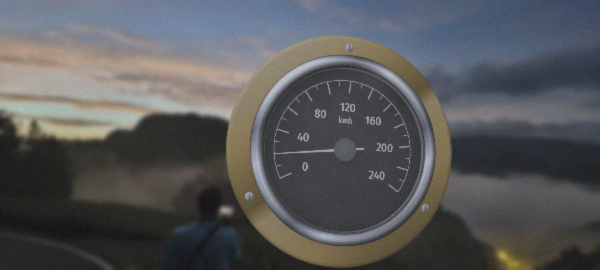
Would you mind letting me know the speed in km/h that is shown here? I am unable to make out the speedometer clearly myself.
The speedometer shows 20 km/h
